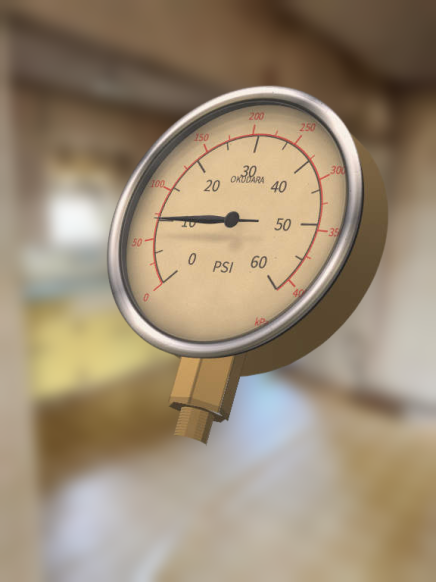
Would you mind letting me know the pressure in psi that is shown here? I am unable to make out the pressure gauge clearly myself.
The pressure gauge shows 10 psi
